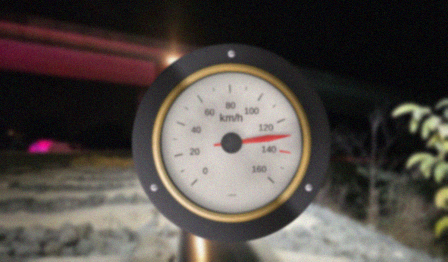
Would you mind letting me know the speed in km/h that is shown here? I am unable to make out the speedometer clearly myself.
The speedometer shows 130 km/h
